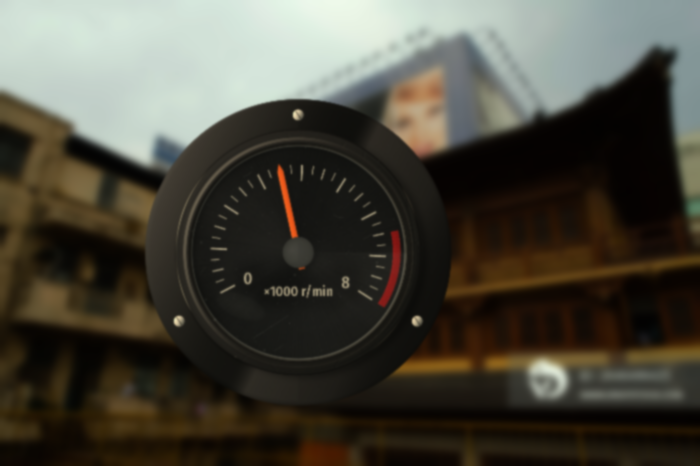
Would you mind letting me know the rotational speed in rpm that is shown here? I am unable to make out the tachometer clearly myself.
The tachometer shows 3500 rpm
